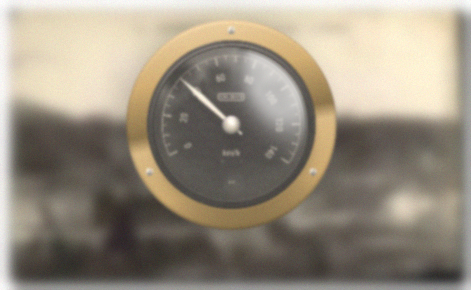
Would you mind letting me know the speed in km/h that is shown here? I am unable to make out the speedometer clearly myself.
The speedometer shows 40 km/h
